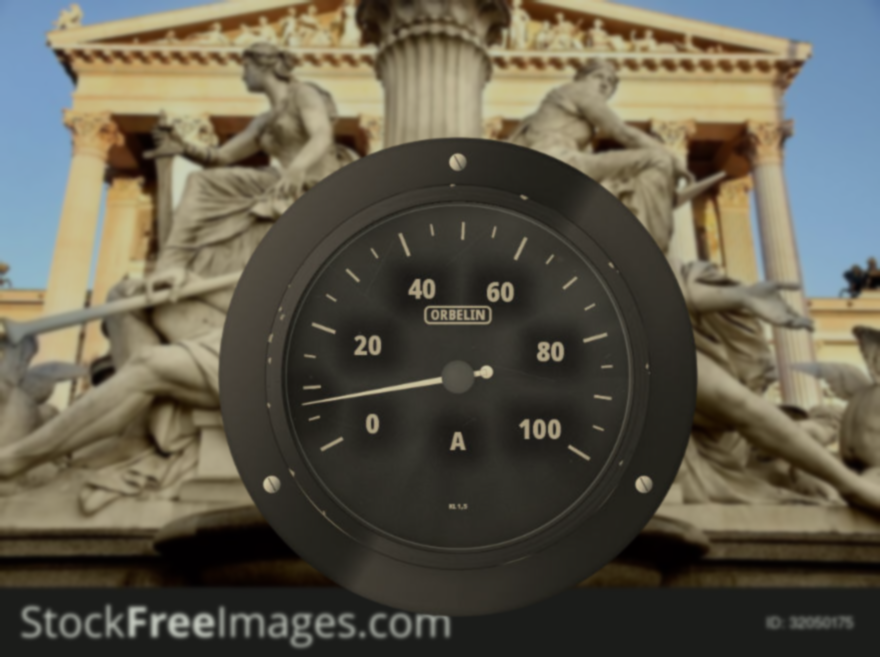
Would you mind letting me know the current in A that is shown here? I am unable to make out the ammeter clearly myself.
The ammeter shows 7.5 A
